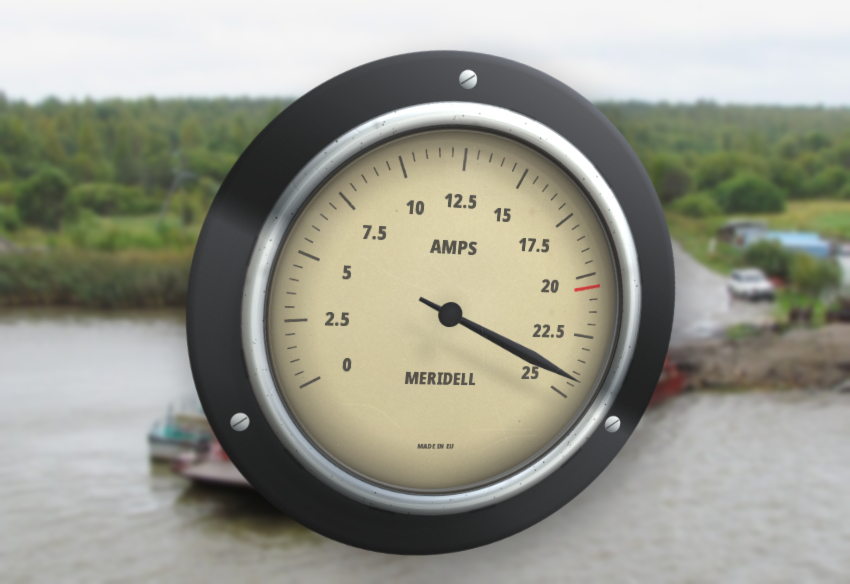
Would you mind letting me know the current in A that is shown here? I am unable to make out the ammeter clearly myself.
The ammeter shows 24.25 A
